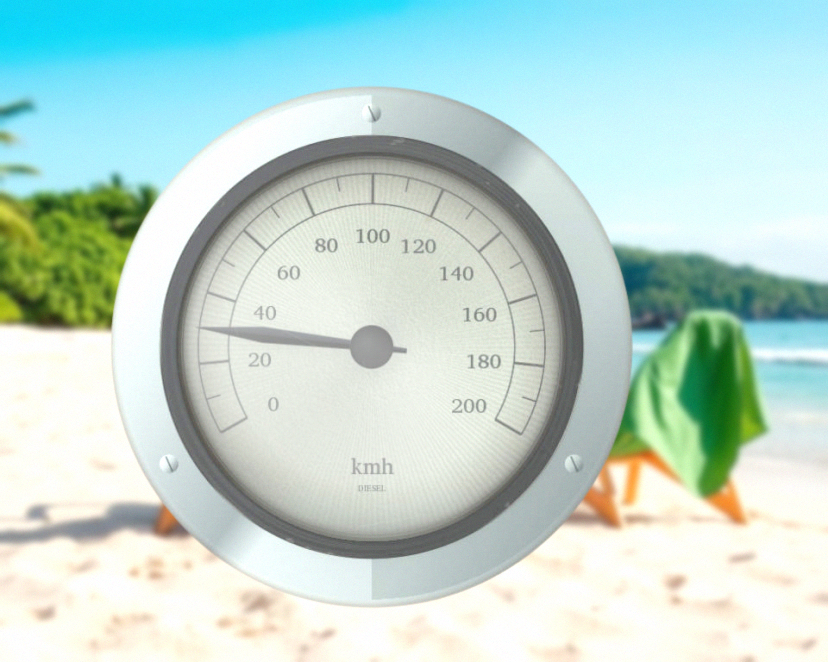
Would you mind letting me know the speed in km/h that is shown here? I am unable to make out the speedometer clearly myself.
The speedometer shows 30 km/h
